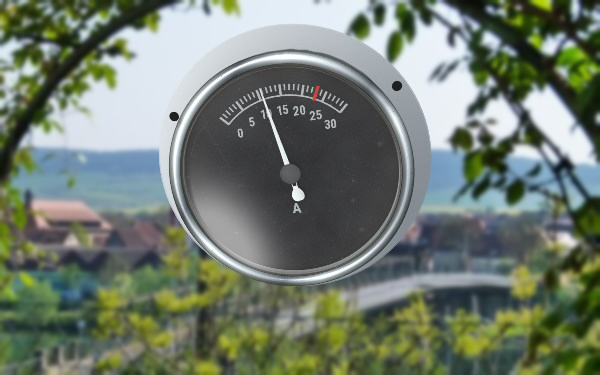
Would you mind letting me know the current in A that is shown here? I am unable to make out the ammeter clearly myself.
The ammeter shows 11 A
